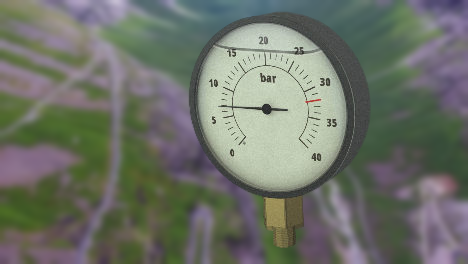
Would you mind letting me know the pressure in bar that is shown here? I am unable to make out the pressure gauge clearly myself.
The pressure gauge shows 7 bar
